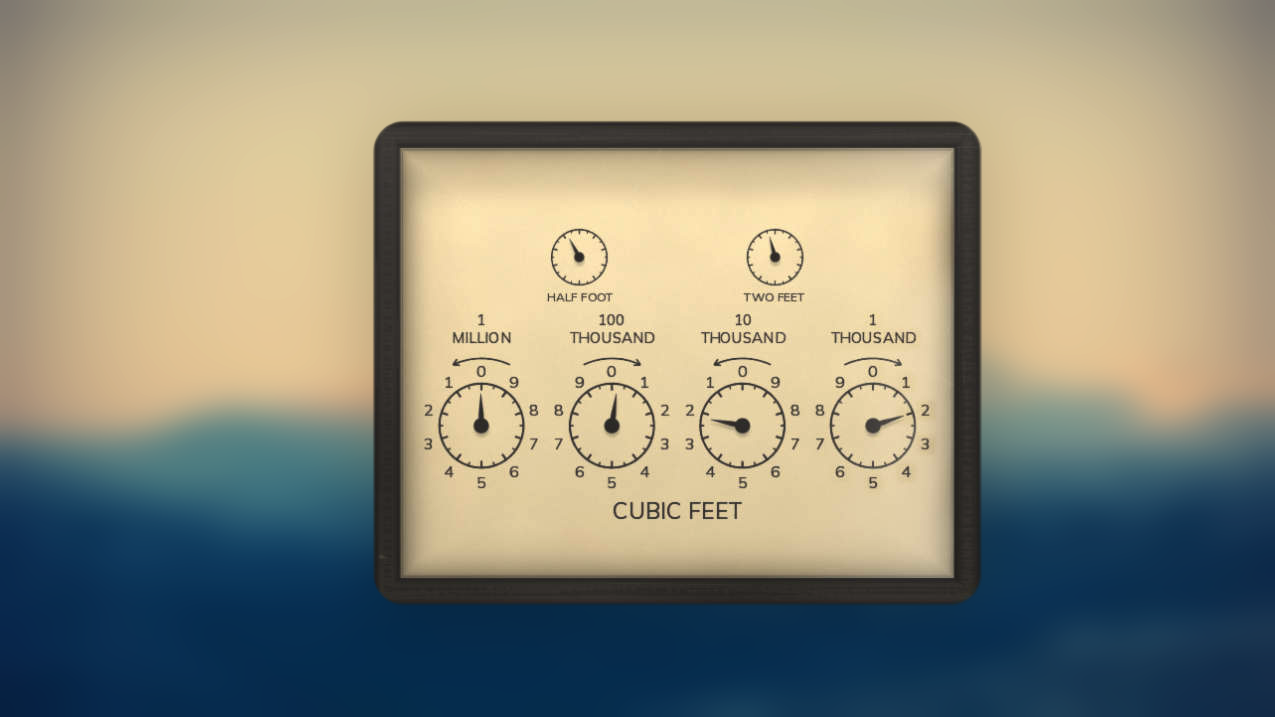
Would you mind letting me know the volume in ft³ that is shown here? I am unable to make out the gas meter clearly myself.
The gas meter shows 2200 ft³
